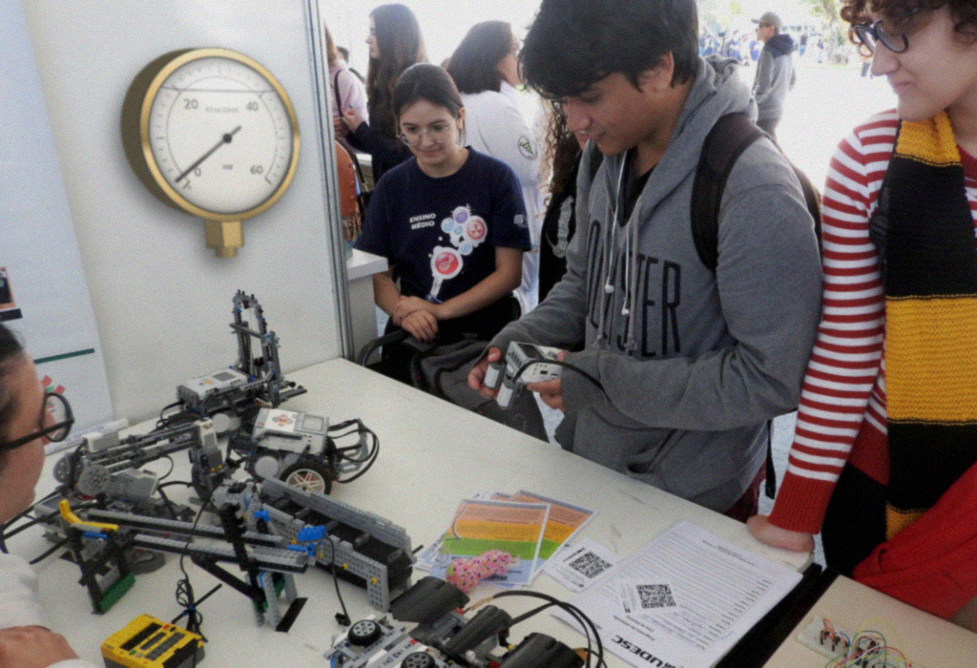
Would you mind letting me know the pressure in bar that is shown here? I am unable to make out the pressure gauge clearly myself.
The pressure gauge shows 2 bar
